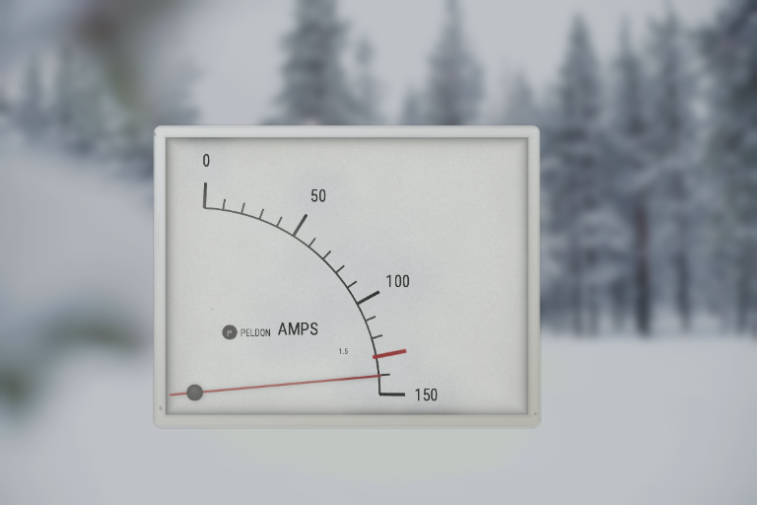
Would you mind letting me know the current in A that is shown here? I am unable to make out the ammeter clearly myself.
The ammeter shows 140 A
